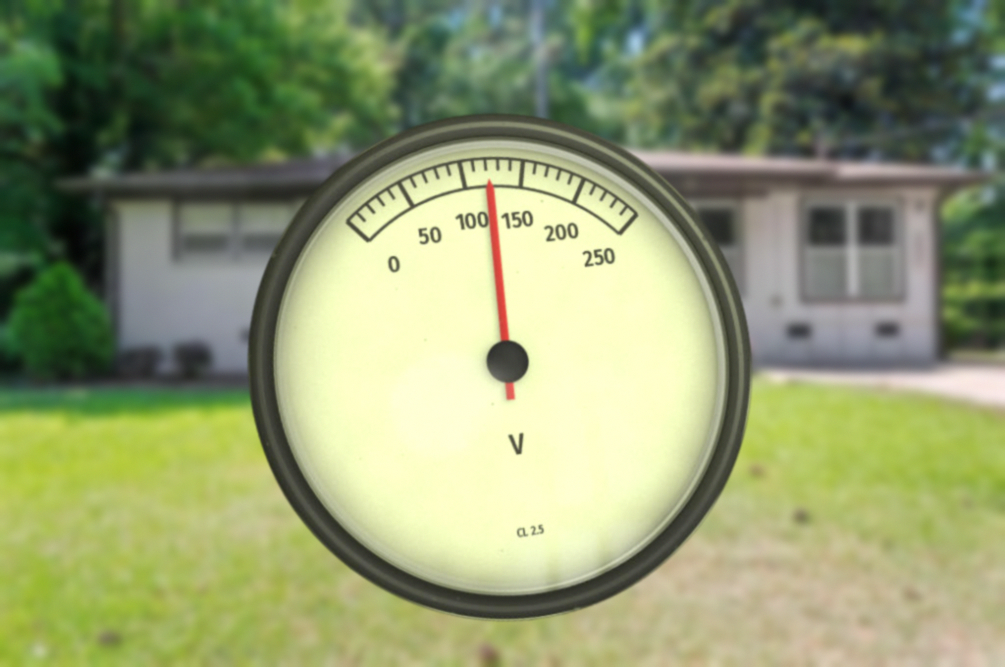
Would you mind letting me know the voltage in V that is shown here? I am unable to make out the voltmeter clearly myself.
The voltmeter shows 120 V
